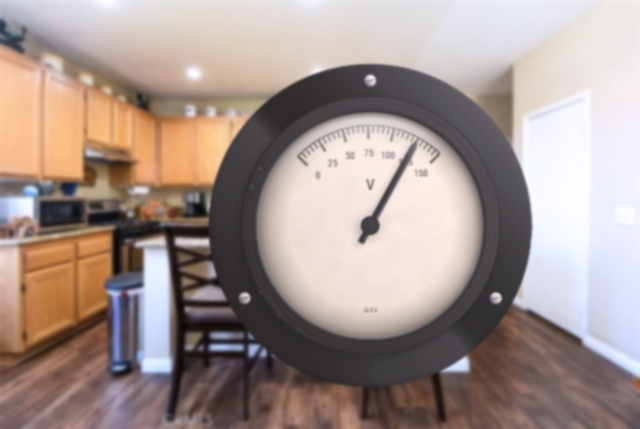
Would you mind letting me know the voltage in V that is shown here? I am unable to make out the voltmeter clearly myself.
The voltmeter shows 125 V
